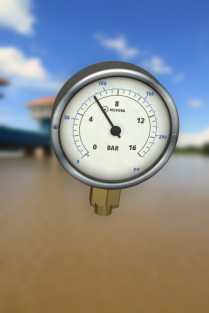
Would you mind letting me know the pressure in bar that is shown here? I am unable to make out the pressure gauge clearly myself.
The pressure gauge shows 6 bar
